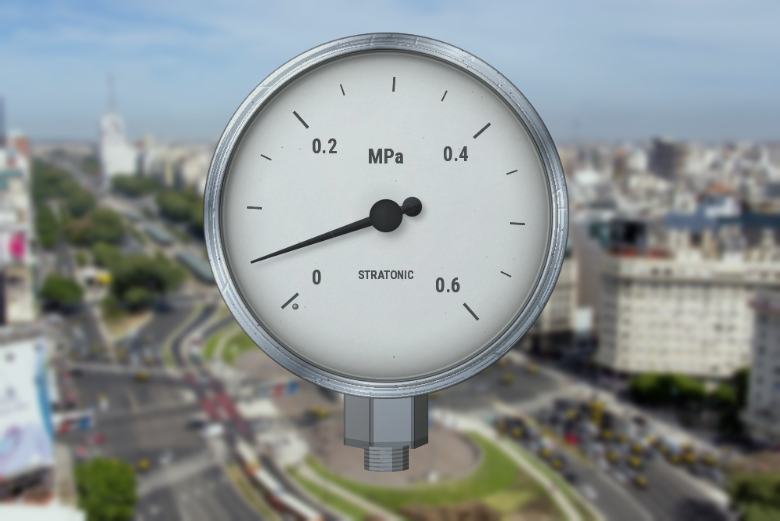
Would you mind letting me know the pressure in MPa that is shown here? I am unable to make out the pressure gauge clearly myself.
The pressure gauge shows 0.05 MPa
